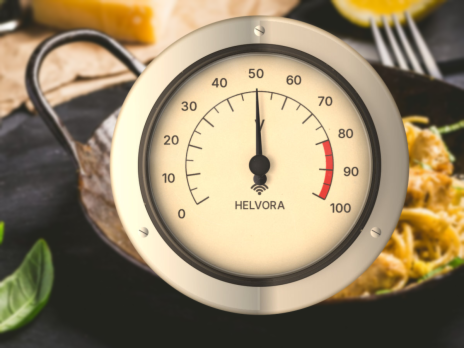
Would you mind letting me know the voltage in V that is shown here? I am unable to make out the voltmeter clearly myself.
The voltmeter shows 50 V
